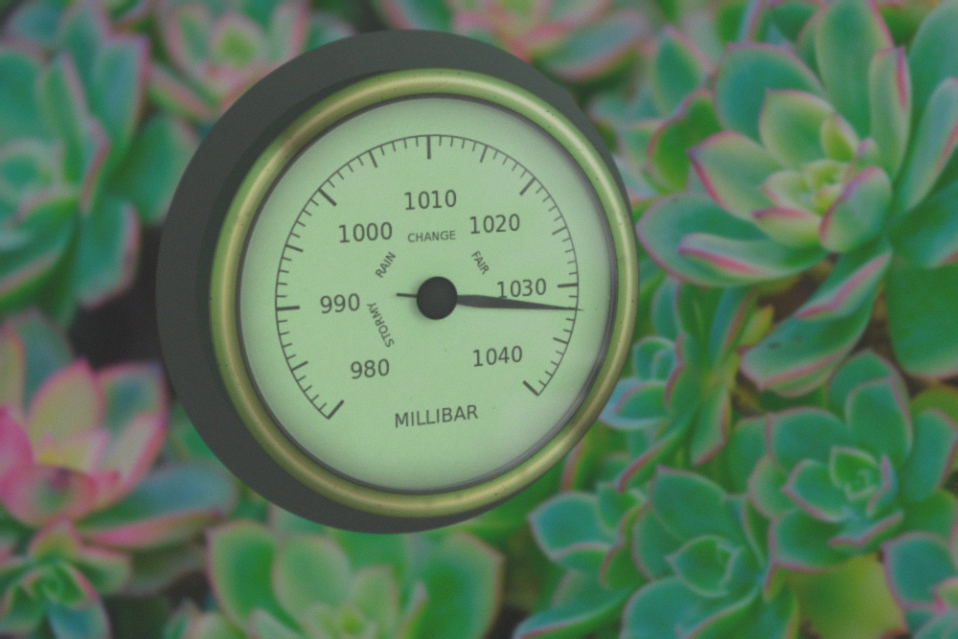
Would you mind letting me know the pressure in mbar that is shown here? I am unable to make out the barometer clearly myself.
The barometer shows 1032 mbar
